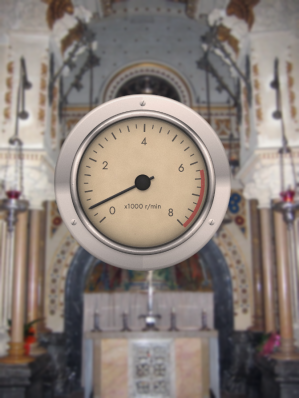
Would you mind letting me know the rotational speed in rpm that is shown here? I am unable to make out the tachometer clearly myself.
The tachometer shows 500 rpm
